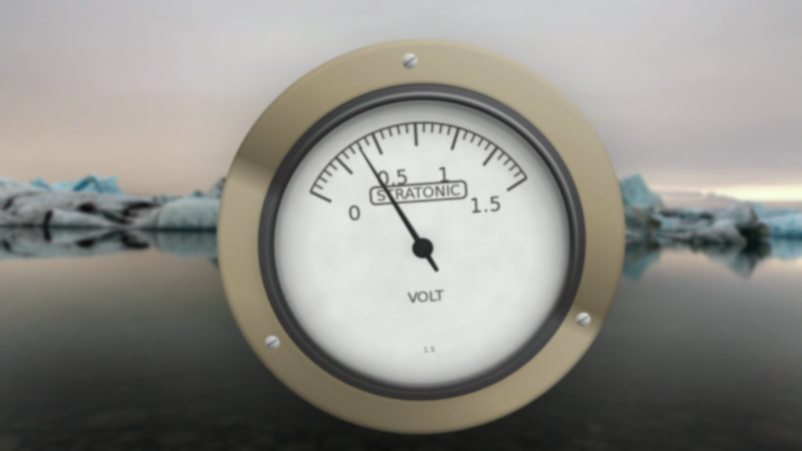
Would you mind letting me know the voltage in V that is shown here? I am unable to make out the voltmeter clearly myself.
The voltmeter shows 0.4 V
